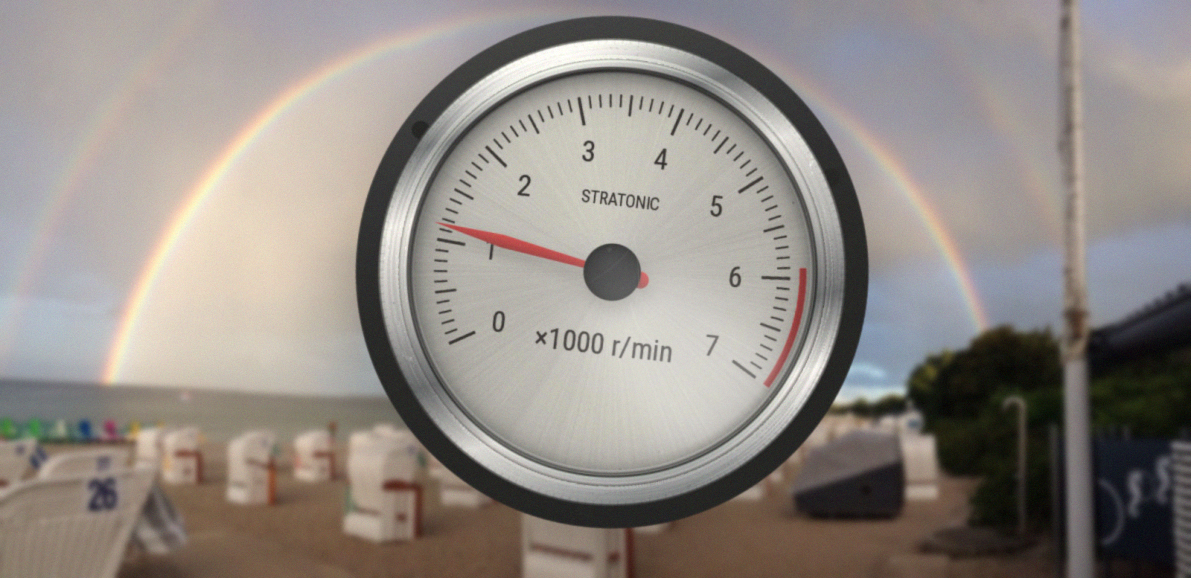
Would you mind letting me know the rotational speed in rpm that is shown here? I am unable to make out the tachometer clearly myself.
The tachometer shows 1150 rpm
